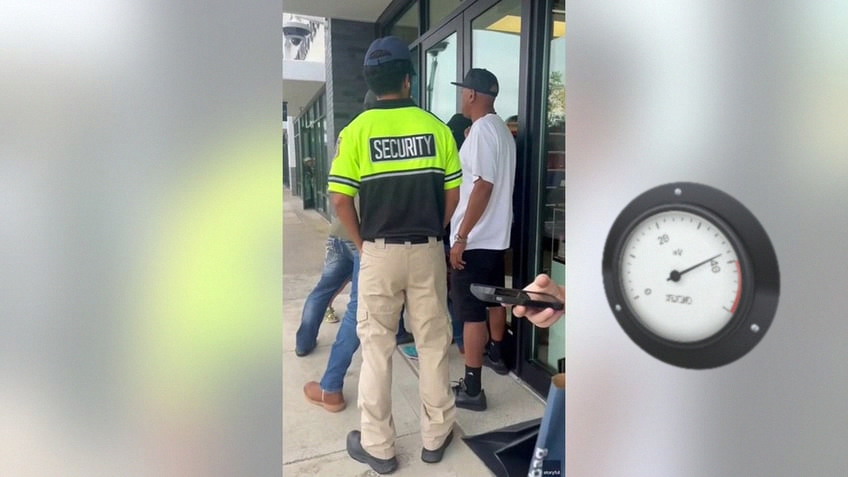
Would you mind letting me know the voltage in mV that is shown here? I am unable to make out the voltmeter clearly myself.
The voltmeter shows 38 mV
